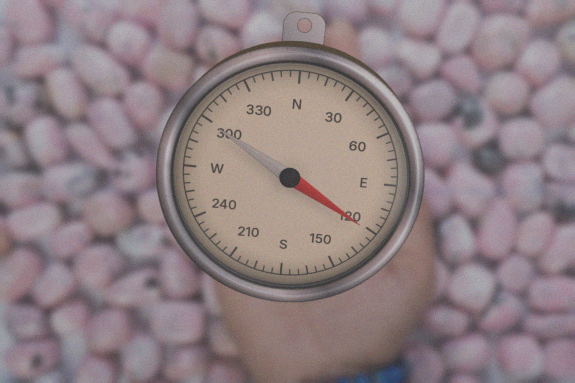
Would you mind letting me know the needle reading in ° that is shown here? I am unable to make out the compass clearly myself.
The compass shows 120 °
